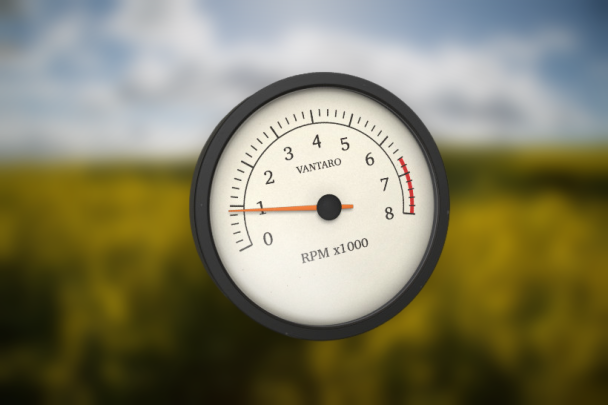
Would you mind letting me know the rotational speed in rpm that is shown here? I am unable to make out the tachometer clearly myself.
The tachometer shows 900 rpm
